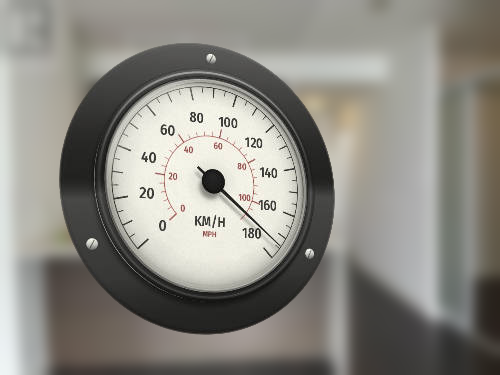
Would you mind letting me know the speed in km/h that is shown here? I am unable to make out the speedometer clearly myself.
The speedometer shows 175 km/h
